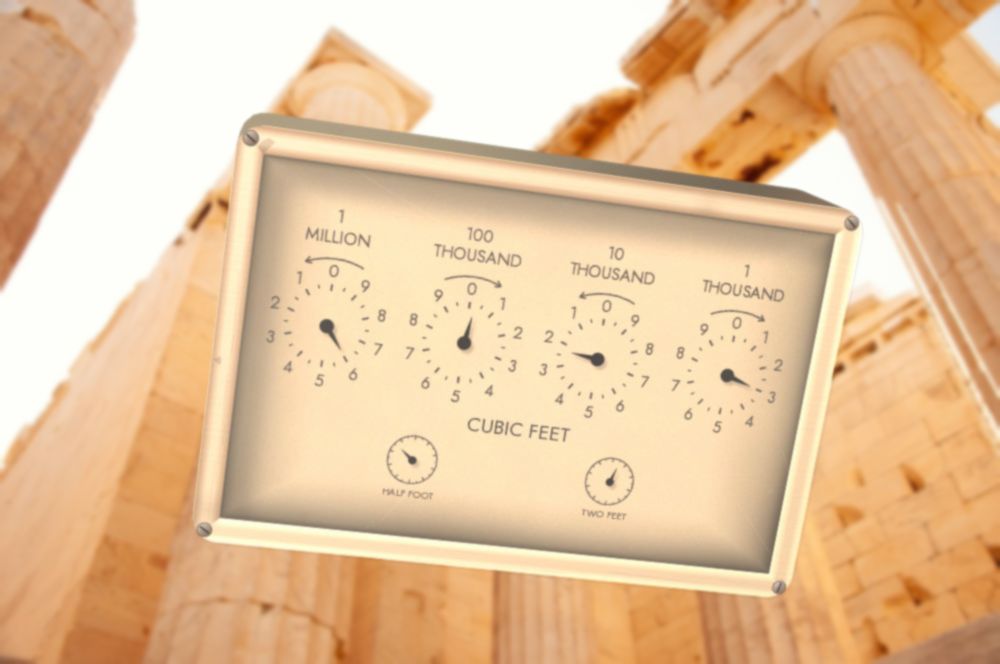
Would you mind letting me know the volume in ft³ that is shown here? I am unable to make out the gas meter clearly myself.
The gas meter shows 602300 ft³
